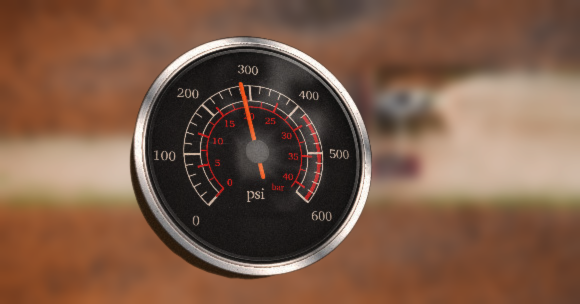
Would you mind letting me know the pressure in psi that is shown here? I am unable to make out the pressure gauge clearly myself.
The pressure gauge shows 280 psi
